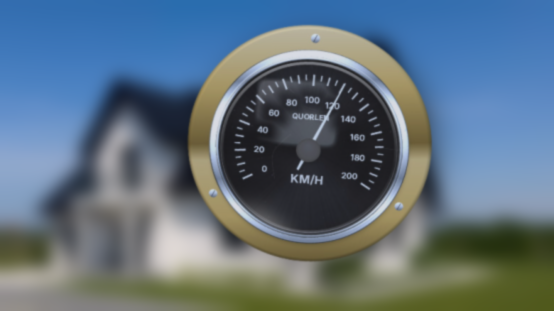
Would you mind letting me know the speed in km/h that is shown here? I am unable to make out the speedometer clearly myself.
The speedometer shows 120 km/h
